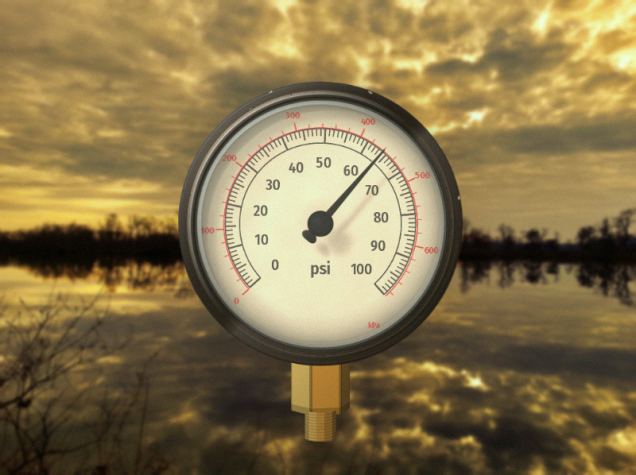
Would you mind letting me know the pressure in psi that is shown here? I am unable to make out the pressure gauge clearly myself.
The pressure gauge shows 64 psi
